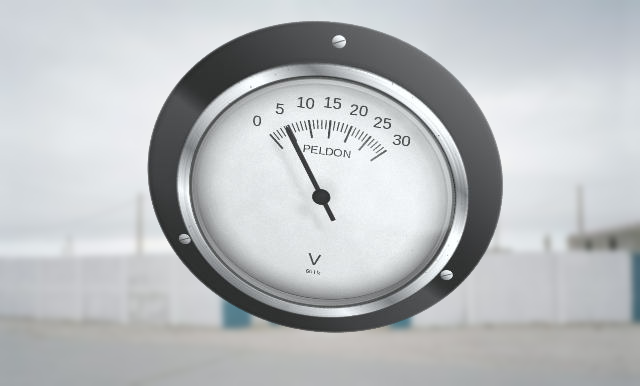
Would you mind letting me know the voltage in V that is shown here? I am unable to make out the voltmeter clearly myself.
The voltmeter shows 5 V
